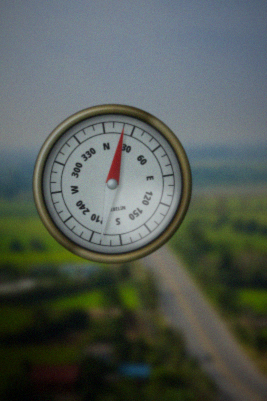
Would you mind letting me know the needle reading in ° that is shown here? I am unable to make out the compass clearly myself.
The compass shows 20 °
